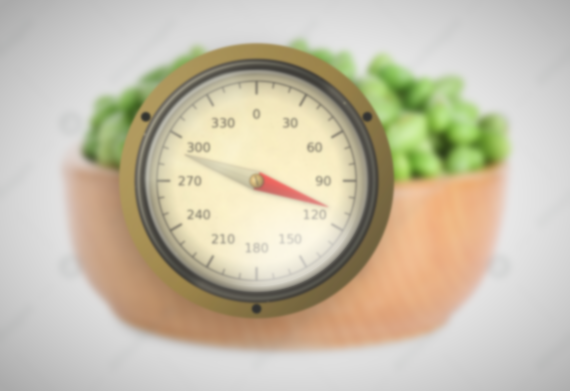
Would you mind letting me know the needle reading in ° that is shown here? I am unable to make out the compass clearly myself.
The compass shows 110 °
